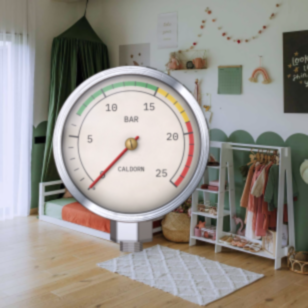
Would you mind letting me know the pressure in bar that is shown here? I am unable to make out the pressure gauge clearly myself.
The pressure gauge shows 0 bar
